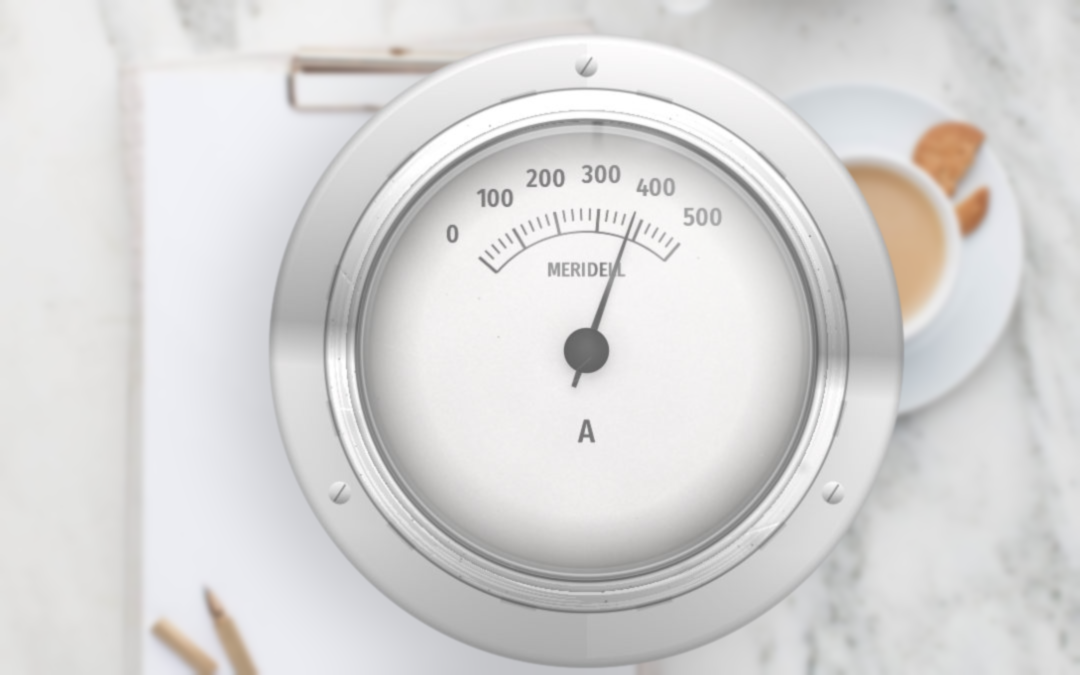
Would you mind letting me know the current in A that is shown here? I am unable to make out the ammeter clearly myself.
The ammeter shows 380 A
